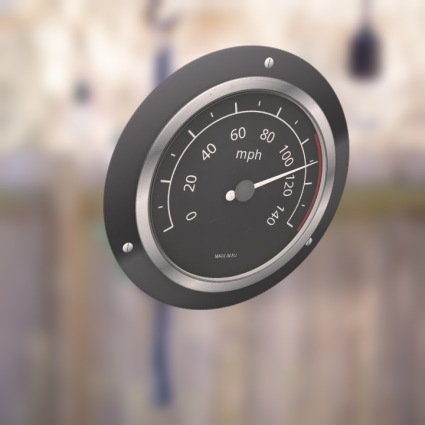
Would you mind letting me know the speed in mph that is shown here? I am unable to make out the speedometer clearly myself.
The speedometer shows 110 mph
